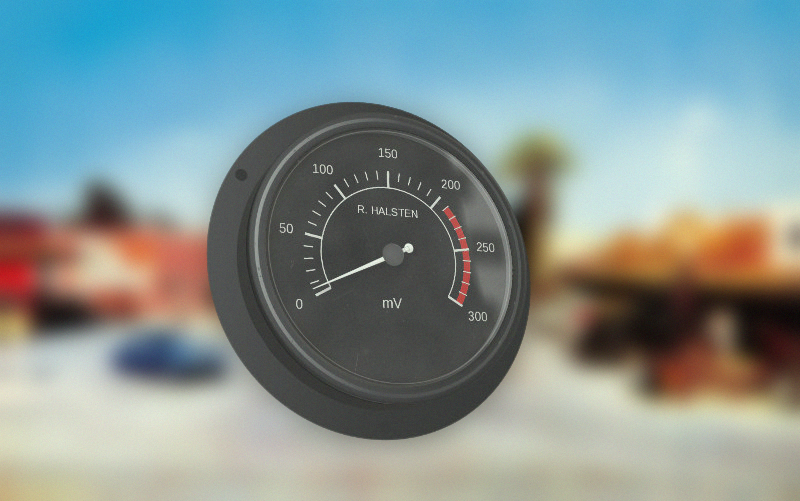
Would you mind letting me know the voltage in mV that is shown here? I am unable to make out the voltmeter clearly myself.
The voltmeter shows 5 mV
